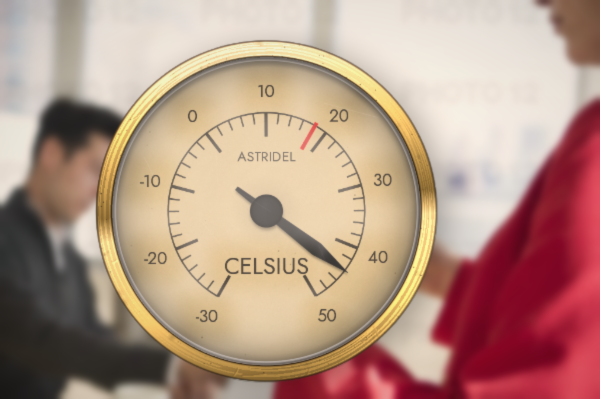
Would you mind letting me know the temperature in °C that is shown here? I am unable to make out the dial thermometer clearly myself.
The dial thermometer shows 44 °C
